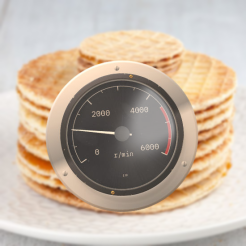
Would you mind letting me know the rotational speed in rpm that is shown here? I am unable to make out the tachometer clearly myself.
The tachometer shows 1000 rpm
